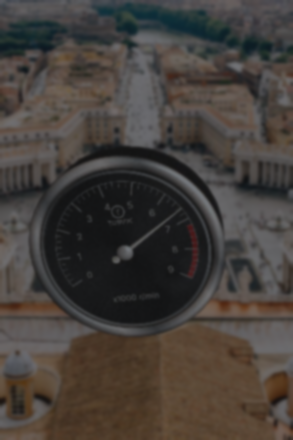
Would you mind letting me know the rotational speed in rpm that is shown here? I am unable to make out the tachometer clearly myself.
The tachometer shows 6600 rpm
